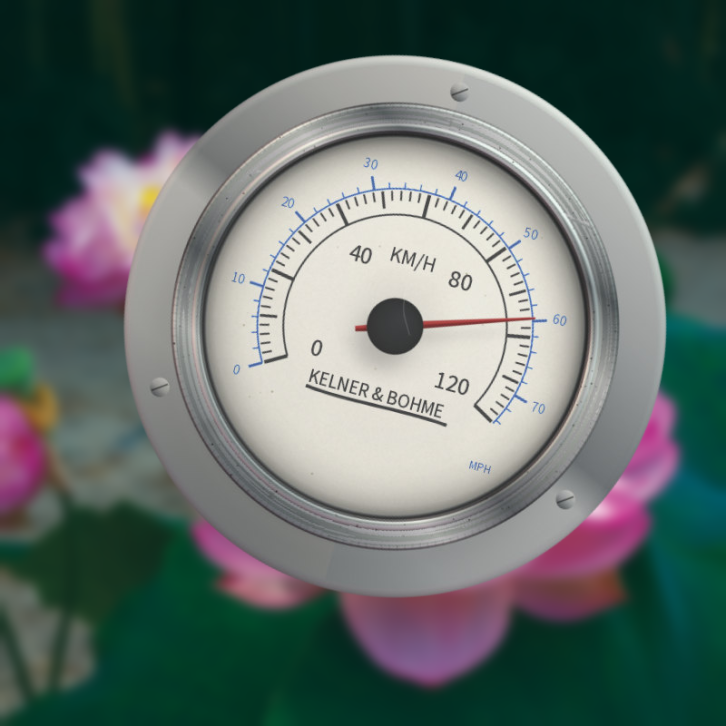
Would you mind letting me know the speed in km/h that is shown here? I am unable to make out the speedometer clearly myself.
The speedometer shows 96 km/h
